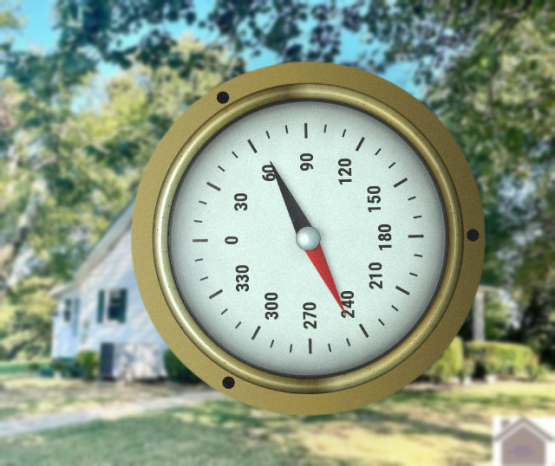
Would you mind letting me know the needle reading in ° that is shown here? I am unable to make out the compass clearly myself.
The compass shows 245 °
